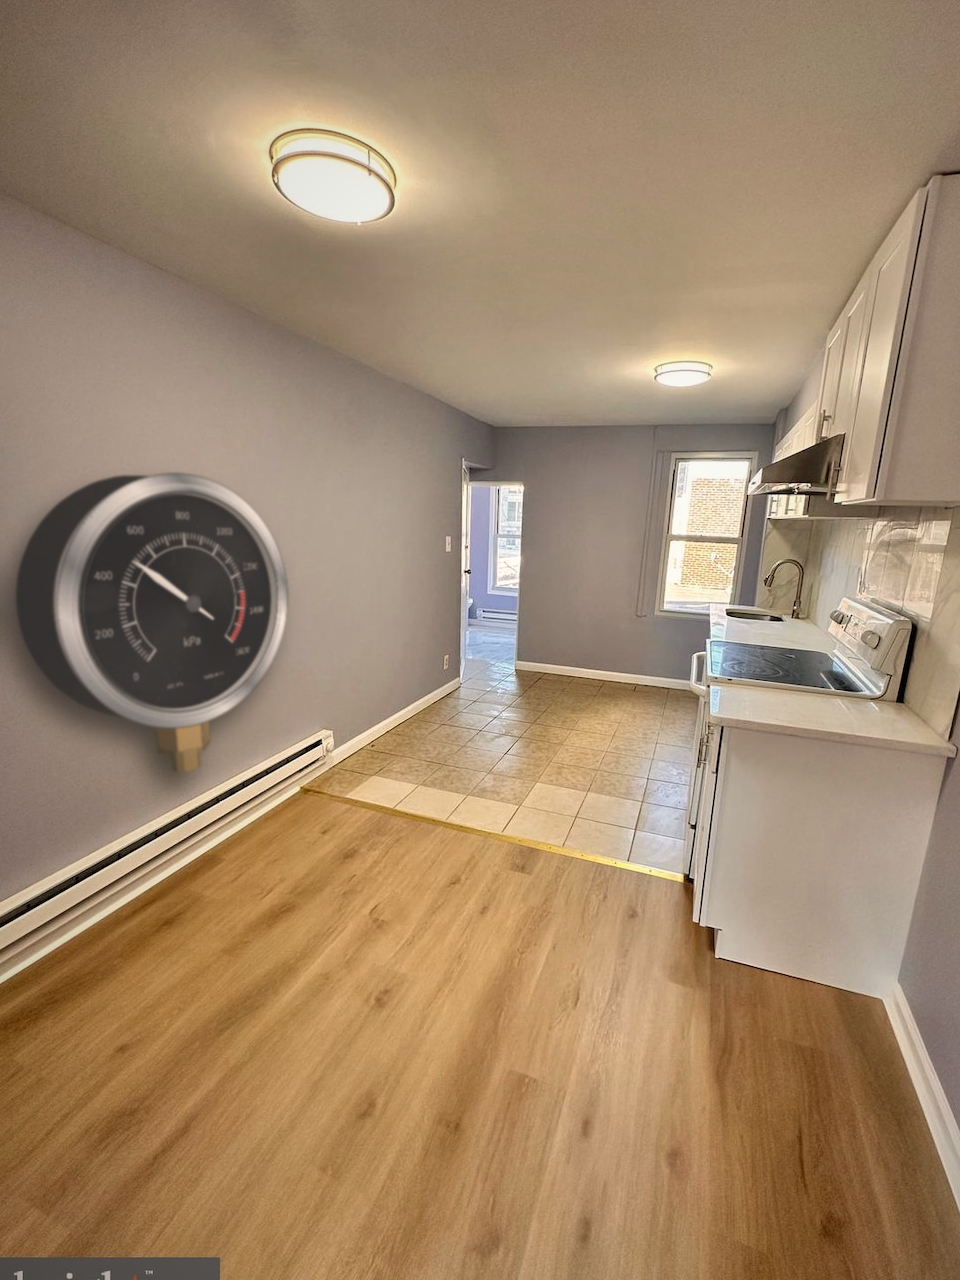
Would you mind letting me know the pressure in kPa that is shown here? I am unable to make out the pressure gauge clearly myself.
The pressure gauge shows 500 kPa
